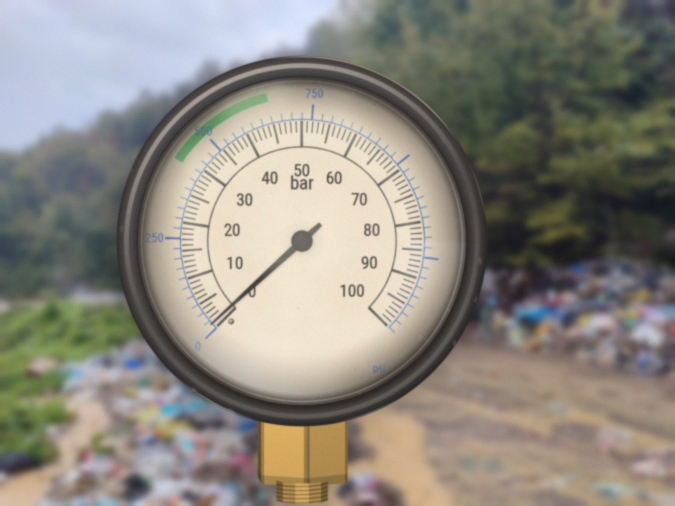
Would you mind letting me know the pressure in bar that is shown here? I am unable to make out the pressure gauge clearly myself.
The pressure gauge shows 1 bar
